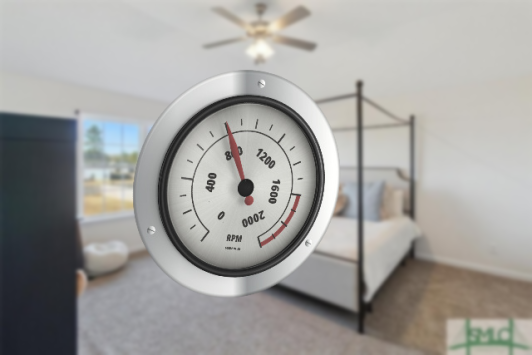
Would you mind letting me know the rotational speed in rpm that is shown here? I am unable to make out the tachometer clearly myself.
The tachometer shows 800 rpm
